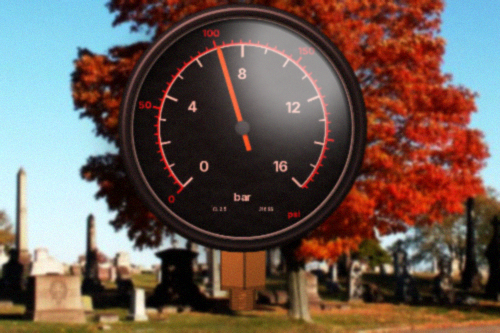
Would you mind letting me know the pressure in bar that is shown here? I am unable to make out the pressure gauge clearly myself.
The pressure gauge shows 7 bar
